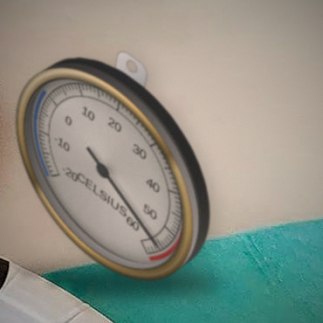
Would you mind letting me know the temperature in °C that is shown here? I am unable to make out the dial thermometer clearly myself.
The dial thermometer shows 55 °C
